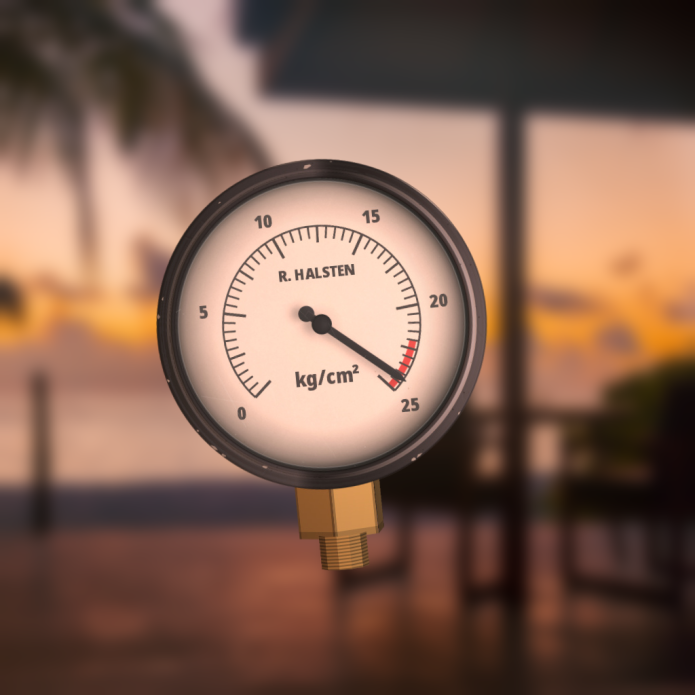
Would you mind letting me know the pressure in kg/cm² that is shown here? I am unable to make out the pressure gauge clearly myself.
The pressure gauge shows 24.25 kg/cm²
